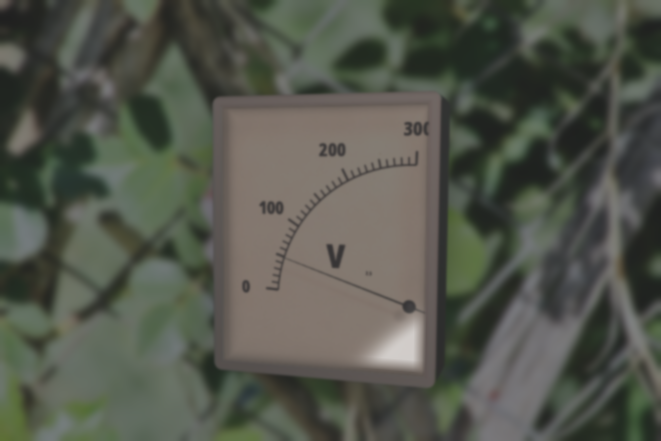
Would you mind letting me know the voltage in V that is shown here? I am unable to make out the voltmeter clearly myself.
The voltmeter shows 50 V
